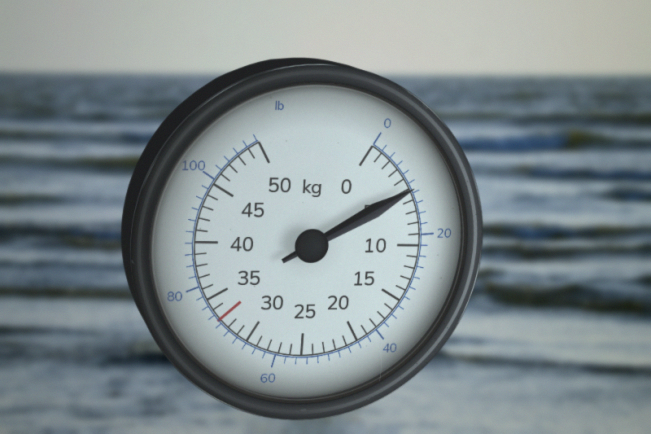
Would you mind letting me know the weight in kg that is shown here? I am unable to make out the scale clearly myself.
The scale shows 5 kg
